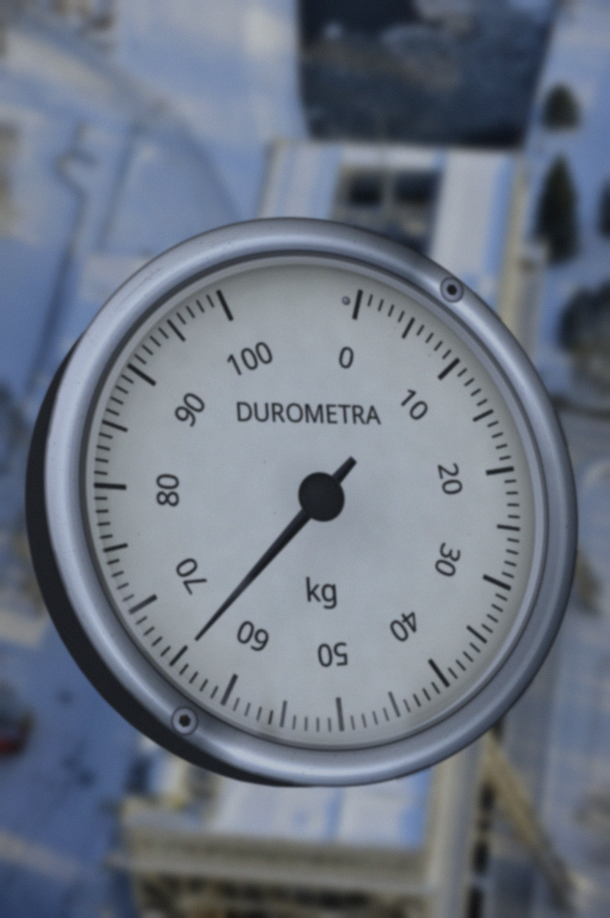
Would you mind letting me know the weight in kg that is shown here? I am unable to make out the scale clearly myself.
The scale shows 65 kg
